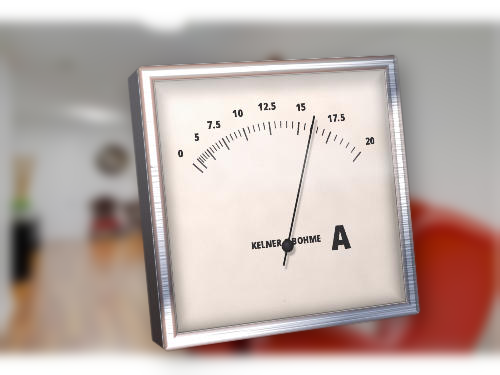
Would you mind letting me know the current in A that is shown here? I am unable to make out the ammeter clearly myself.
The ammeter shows 16 A
